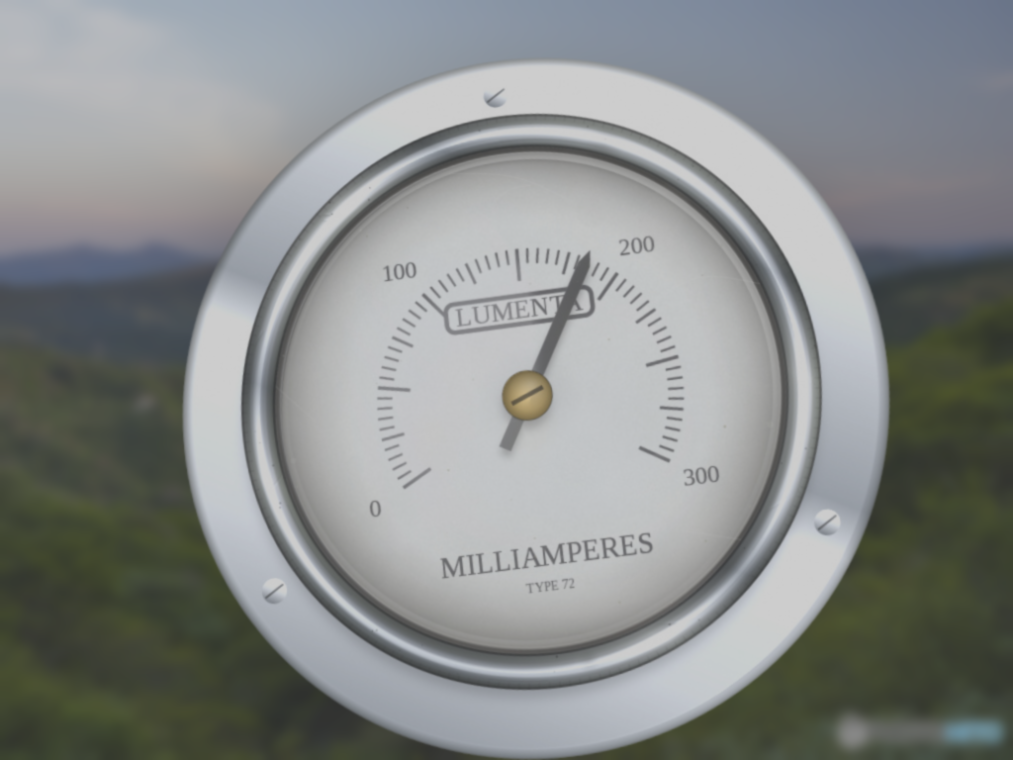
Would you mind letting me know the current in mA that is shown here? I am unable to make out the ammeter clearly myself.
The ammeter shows 185 mA
